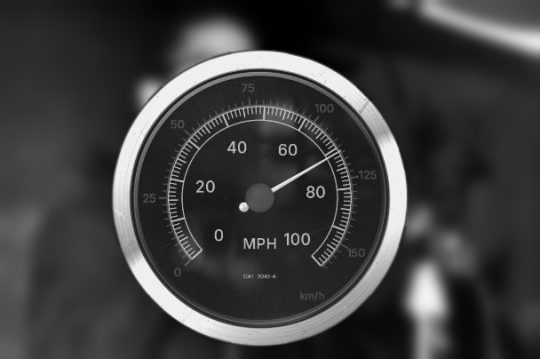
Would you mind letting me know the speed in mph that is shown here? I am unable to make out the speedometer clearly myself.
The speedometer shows 71 mph
